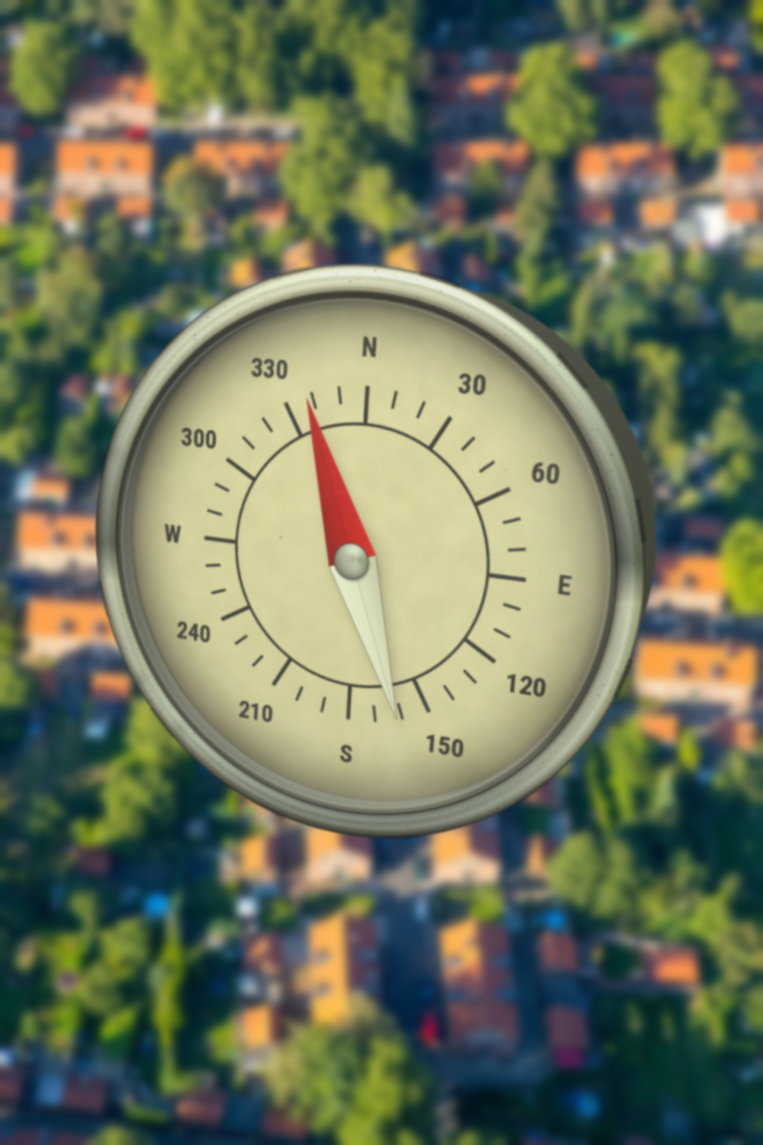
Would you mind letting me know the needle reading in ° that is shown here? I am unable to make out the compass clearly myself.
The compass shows 340 °
